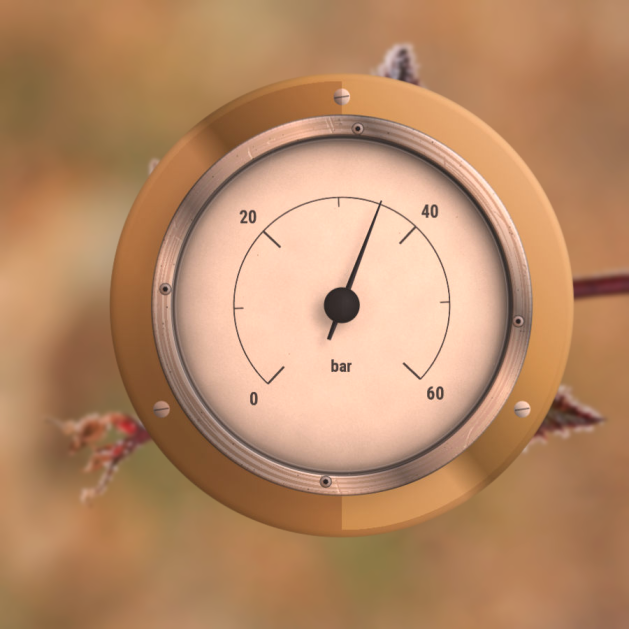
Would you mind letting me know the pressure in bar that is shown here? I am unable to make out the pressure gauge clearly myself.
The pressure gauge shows 35 bar
